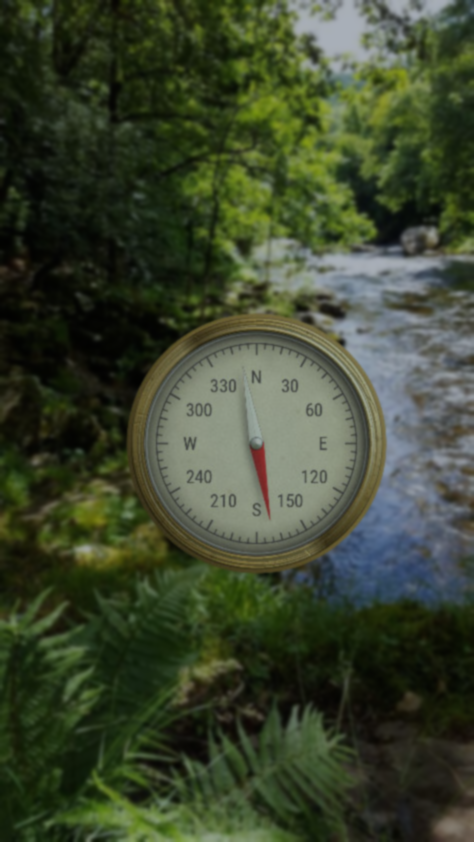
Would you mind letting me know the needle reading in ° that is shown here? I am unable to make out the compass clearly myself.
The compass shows 170 °
